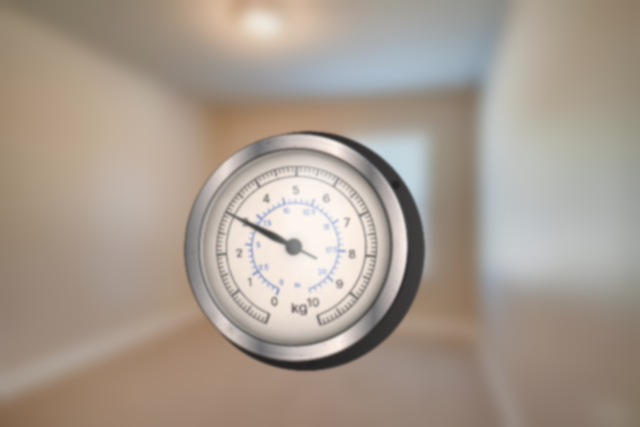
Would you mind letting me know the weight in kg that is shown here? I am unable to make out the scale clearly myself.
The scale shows 3 kg
